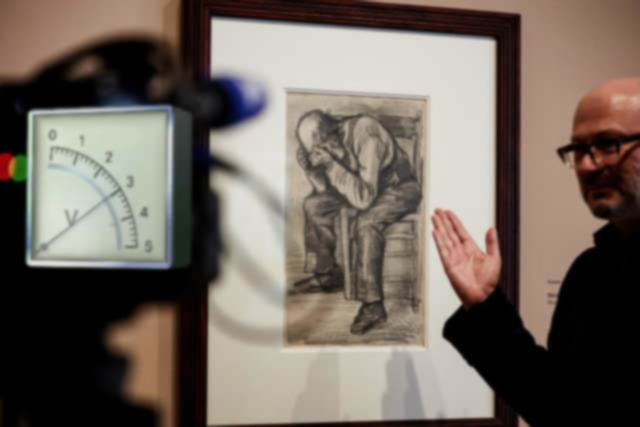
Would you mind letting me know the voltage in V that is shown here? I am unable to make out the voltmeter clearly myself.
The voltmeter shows 3 V
